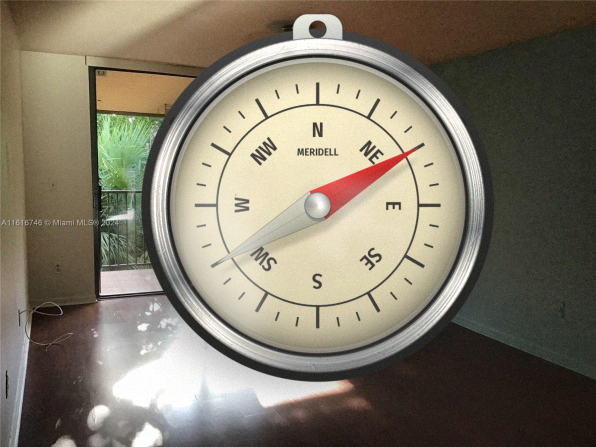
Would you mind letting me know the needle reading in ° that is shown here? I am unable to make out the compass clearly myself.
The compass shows 60 °
